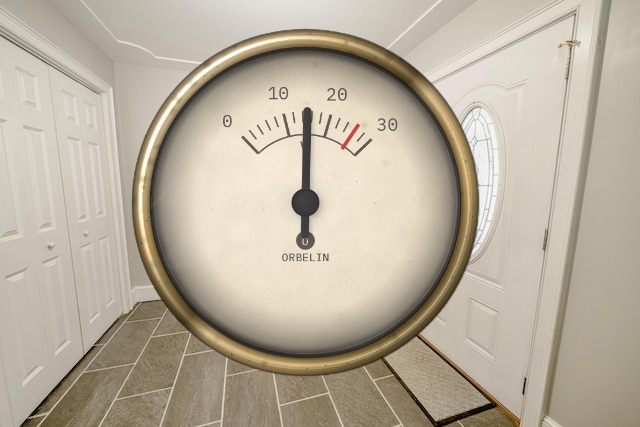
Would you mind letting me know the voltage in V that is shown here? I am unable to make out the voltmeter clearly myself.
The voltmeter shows 15 V
